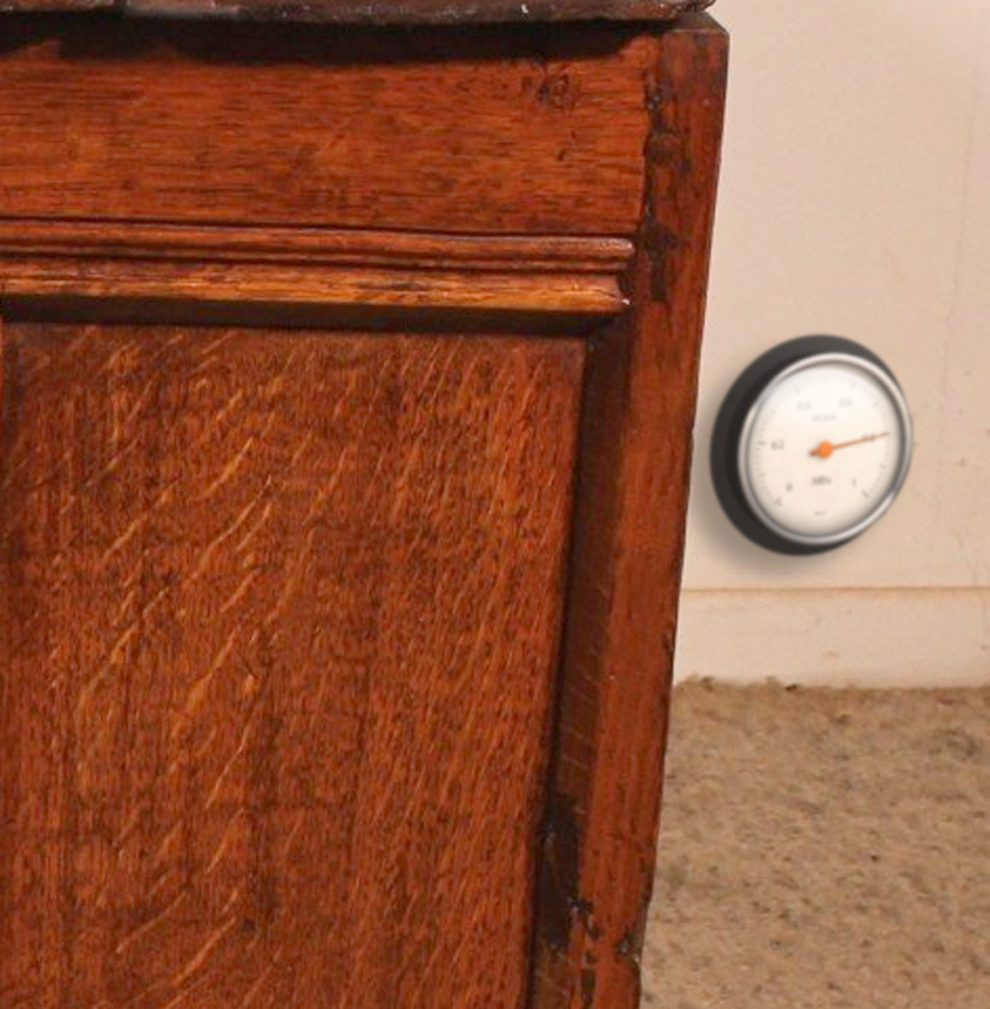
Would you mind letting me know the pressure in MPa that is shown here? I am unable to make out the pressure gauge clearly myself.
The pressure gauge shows 0.8 MPa
